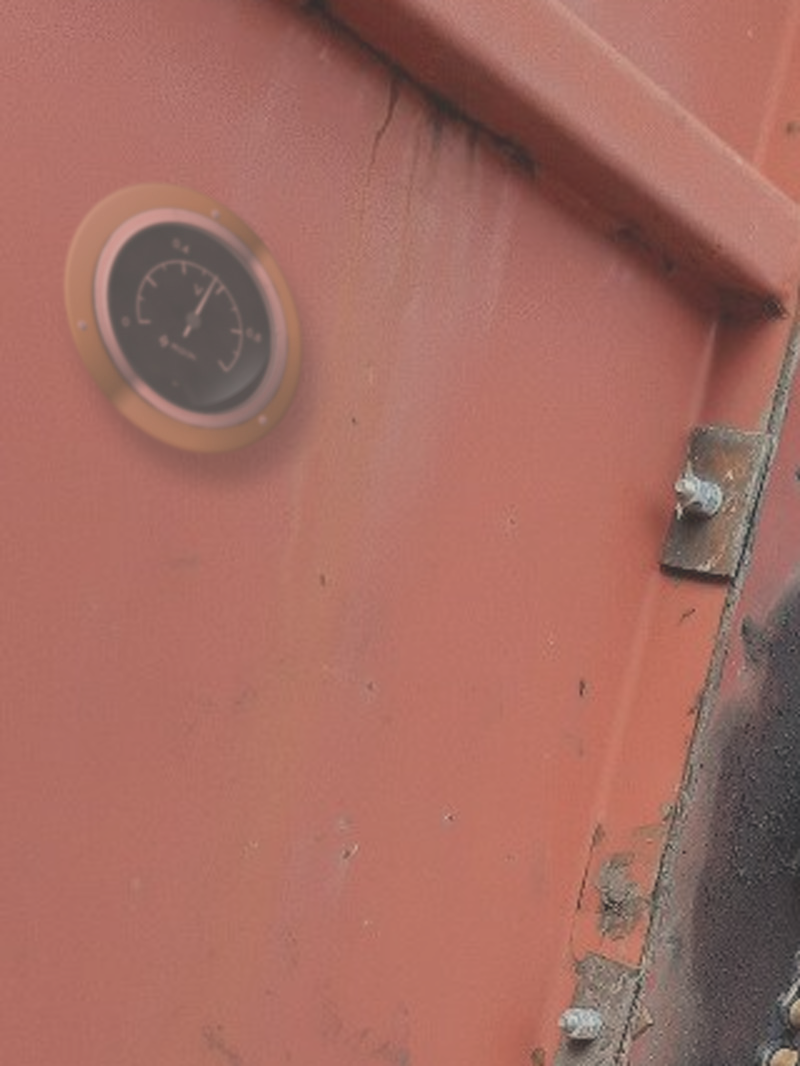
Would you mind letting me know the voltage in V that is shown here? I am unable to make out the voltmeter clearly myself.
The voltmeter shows 0.55 V
